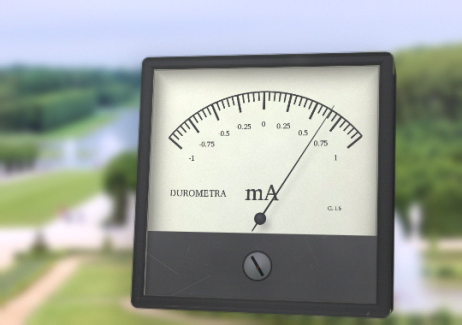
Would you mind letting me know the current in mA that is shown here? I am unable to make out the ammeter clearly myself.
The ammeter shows 0.65 mA
